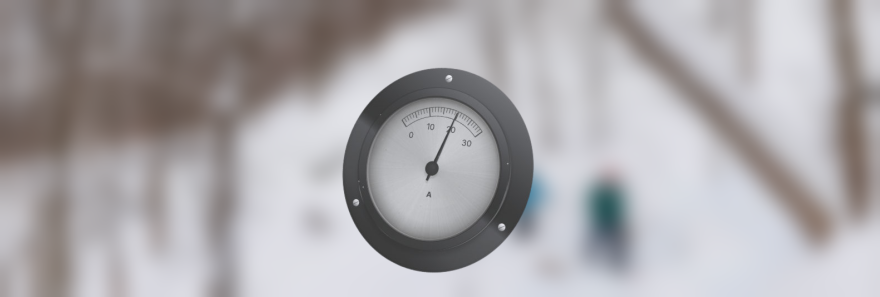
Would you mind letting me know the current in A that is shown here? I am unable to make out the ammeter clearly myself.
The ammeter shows 20 A
